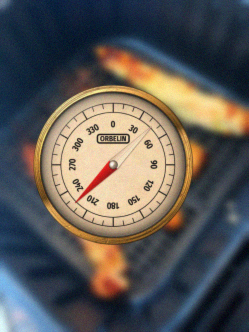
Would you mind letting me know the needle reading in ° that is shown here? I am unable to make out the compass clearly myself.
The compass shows 225 °
